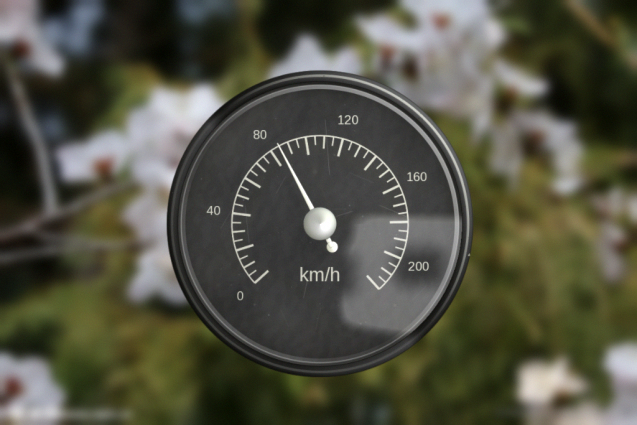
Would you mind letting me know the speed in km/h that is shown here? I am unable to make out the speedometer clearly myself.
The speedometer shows 85 km/h
